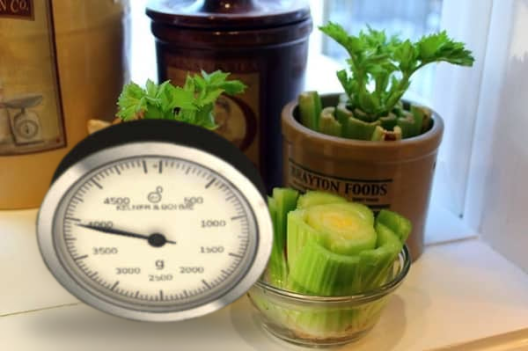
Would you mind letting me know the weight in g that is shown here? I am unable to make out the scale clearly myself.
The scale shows 4000 g
